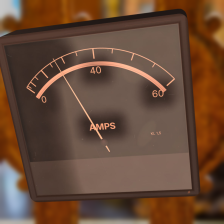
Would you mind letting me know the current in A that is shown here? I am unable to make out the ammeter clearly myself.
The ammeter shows 27.5 A
